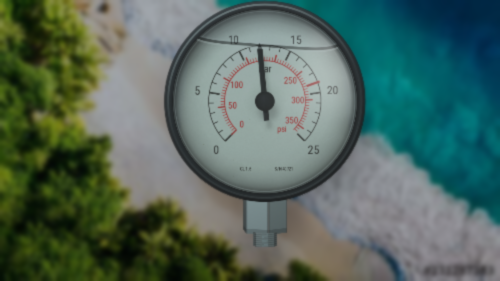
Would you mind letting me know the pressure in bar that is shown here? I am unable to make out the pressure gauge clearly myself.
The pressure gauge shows 12 bar
